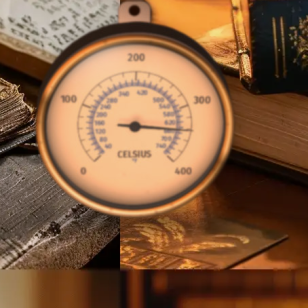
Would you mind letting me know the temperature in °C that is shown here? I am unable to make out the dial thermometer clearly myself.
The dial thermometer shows 340 °C
